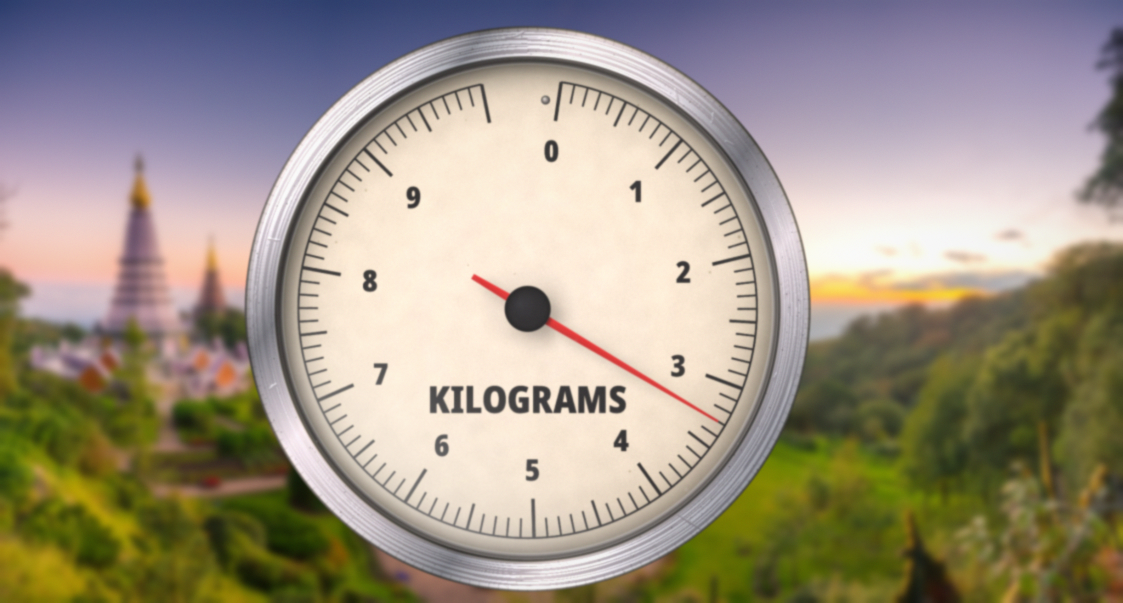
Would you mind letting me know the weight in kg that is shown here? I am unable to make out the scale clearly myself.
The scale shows 3.3 kg
